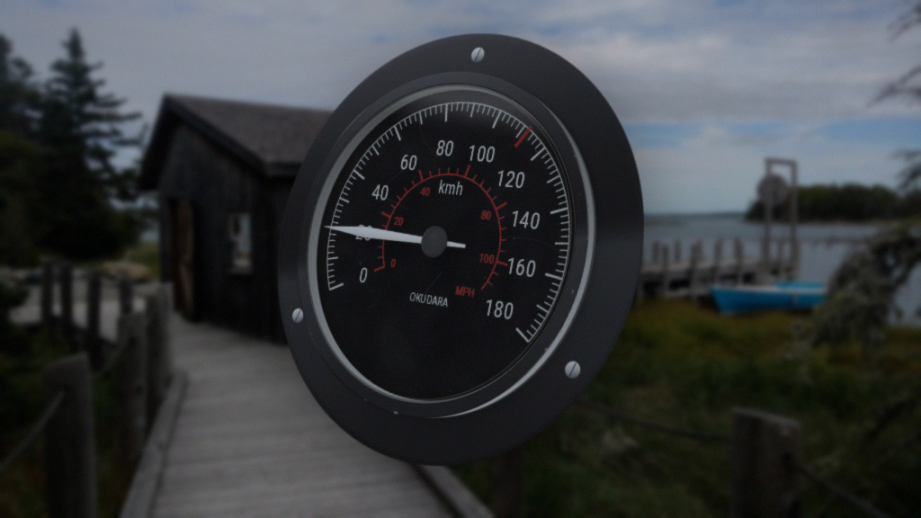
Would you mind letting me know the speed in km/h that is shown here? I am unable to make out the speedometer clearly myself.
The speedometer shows 20 km/h
